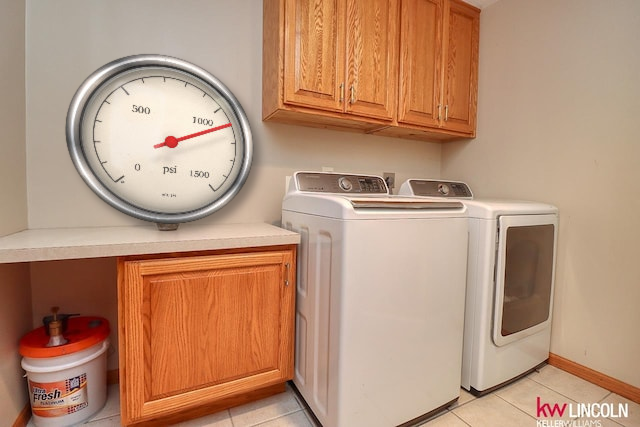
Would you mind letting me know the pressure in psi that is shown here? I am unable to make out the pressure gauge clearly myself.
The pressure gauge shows 1100 psi
